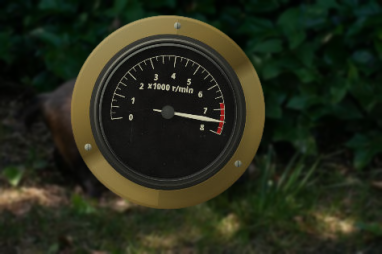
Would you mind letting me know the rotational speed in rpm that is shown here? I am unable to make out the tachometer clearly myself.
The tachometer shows 7500 rpm
